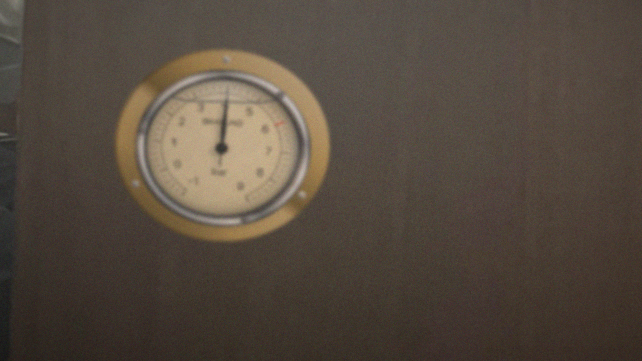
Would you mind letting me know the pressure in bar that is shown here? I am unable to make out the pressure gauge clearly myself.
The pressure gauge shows 4 bar
